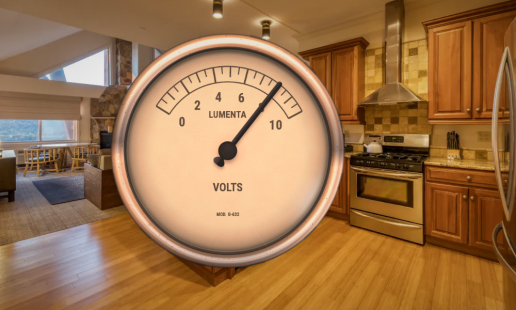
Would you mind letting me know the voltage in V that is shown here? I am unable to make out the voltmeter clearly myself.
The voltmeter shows 8 V
